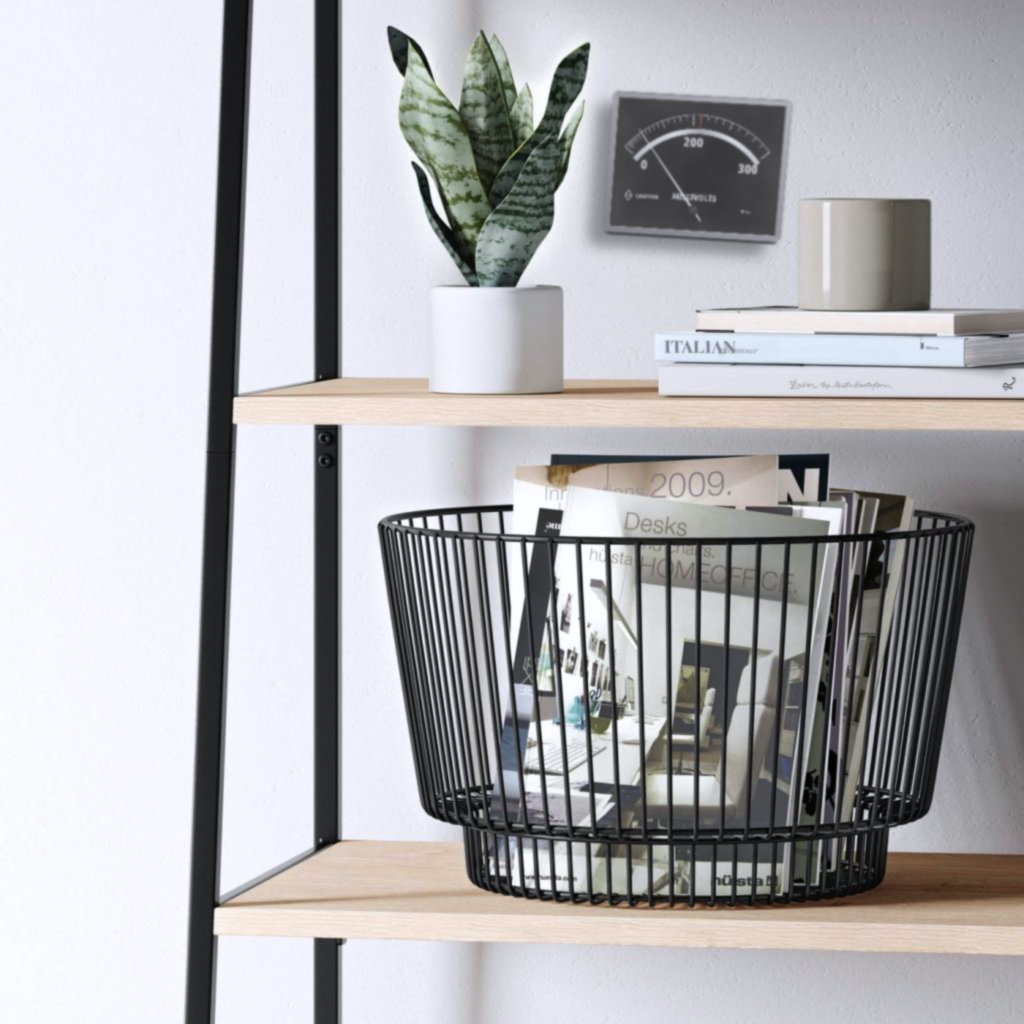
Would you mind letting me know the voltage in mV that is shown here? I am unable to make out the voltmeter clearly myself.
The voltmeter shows 100 mV
